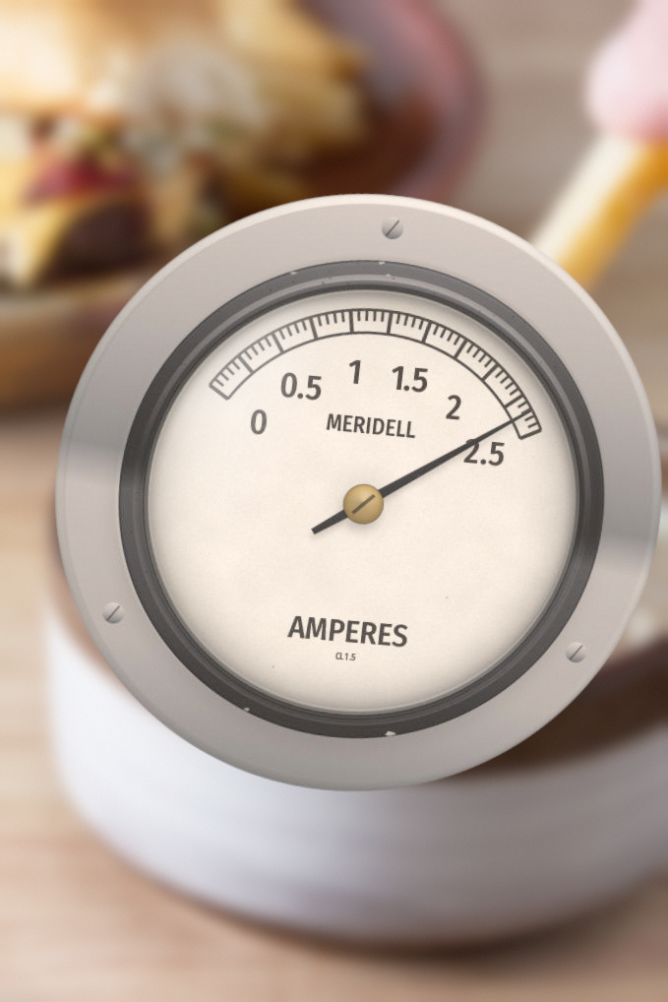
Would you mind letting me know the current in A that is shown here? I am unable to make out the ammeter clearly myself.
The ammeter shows 2.35 A
